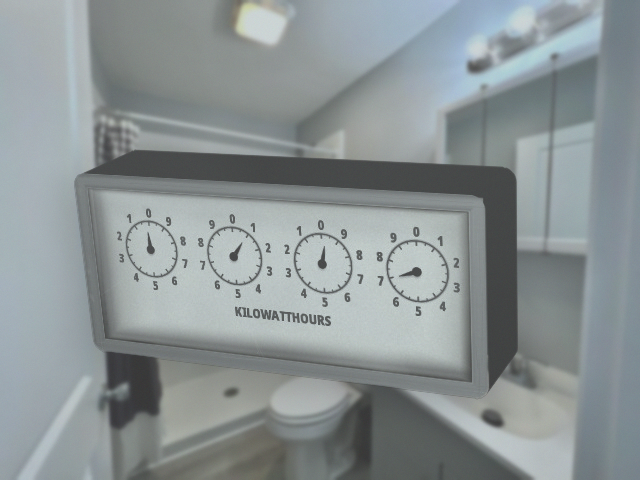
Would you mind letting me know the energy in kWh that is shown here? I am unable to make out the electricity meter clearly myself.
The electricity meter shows 97 kWh
